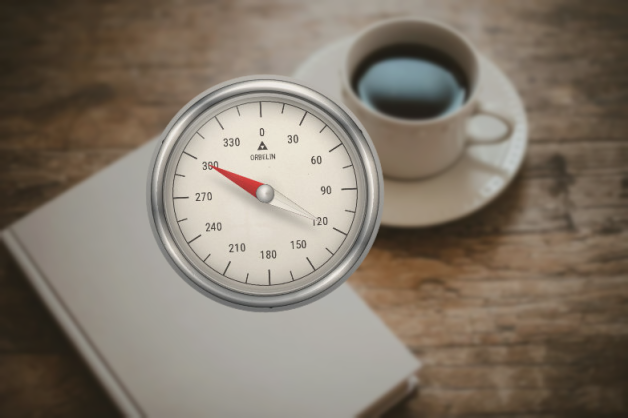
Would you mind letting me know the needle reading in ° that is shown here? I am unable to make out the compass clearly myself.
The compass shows 300 °
